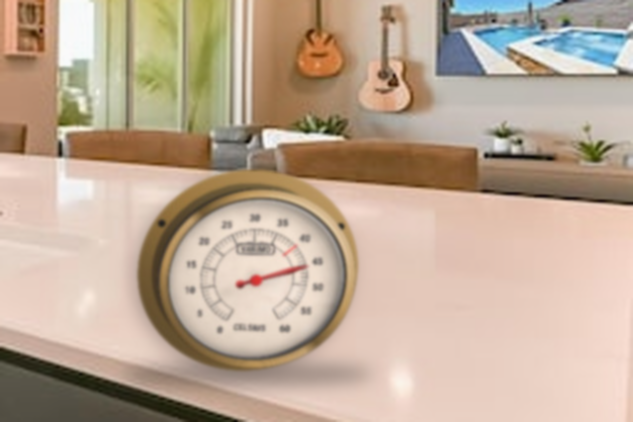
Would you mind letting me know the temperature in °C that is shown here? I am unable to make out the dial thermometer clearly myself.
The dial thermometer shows 45 °C
